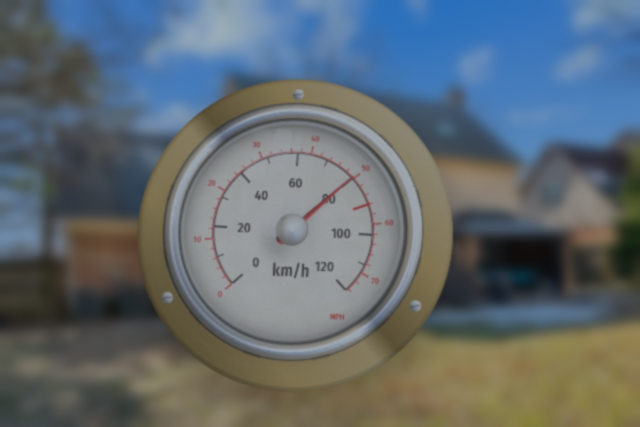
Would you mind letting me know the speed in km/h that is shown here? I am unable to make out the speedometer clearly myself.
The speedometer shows 80 km/h
